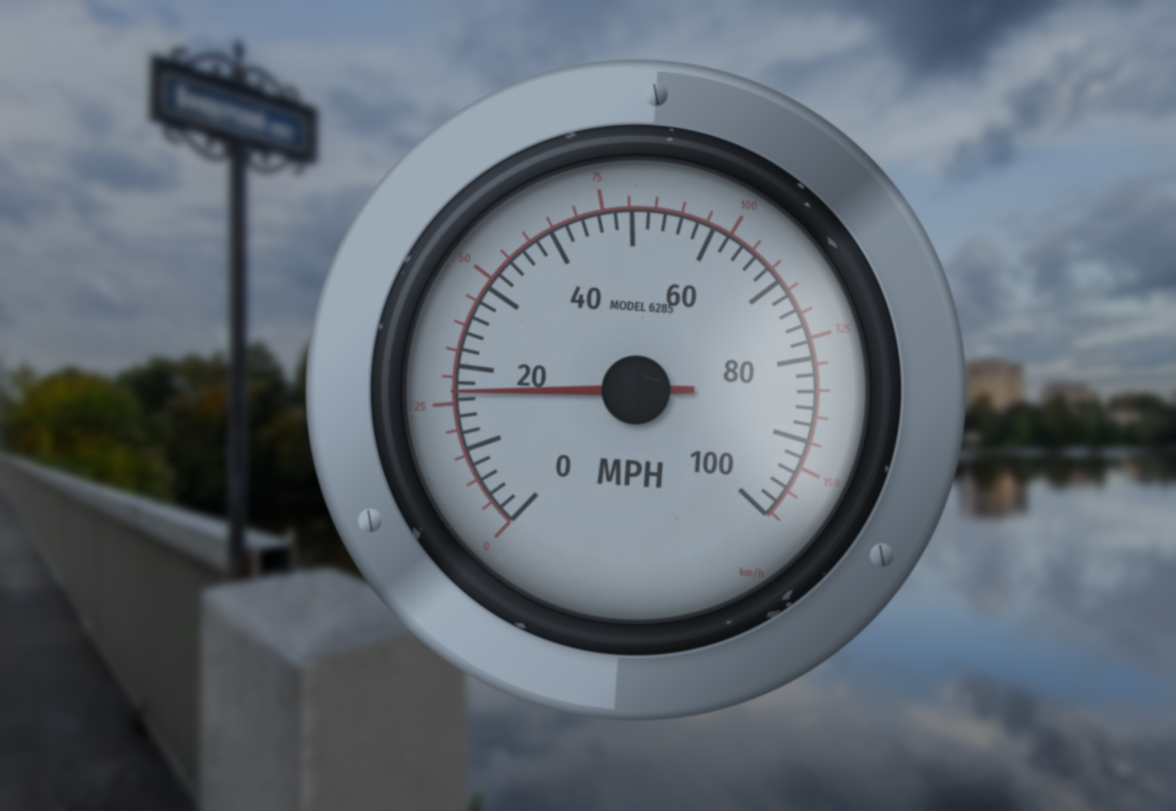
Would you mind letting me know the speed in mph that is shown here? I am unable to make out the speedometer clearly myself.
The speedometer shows 17 mph
